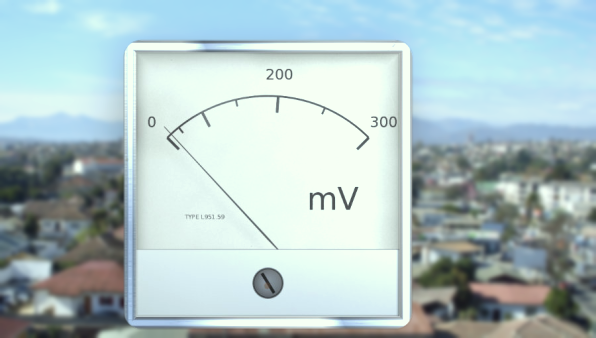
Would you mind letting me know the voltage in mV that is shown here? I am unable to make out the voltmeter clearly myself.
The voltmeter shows 25 mV
